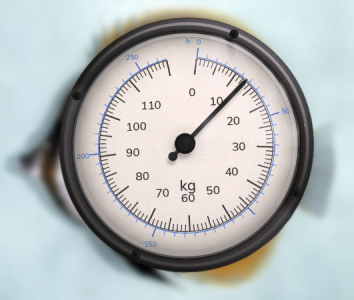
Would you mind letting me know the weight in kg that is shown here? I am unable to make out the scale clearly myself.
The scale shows 13 kg
